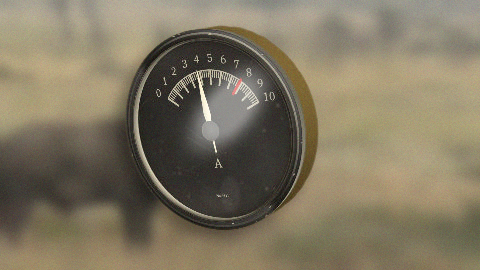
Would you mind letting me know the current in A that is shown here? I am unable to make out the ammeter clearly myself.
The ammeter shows 4 A
